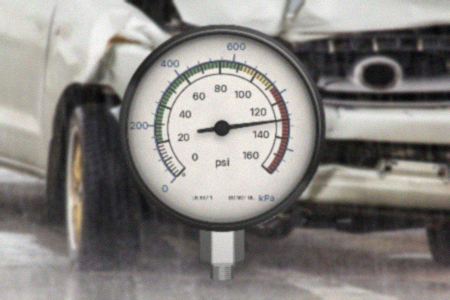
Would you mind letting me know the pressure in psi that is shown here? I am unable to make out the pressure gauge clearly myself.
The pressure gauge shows 130 psi
